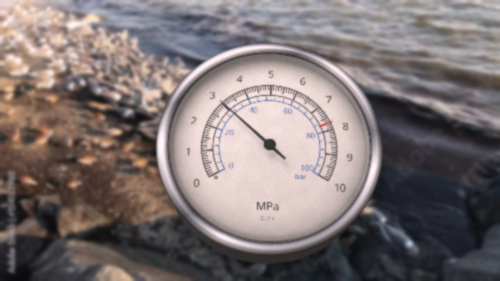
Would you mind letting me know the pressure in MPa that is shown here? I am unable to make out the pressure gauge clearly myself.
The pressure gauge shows 3 MPa
